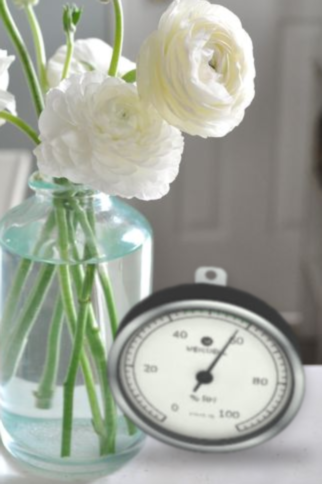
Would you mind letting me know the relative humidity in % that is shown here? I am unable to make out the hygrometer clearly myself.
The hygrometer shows 58 %
